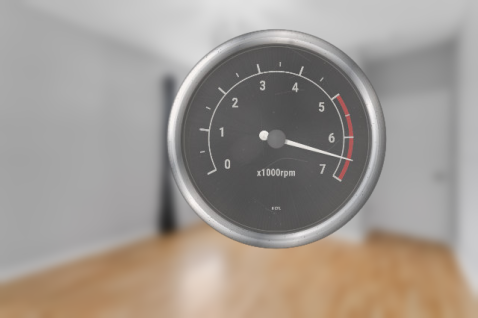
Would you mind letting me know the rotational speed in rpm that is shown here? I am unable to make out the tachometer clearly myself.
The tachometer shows 6500 rpm
